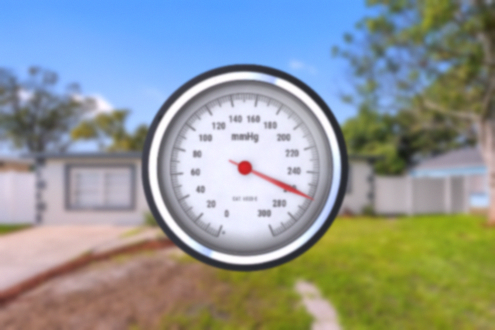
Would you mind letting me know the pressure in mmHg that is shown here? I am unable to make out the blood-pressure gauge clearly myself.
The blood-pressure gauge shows 260 mmHg
